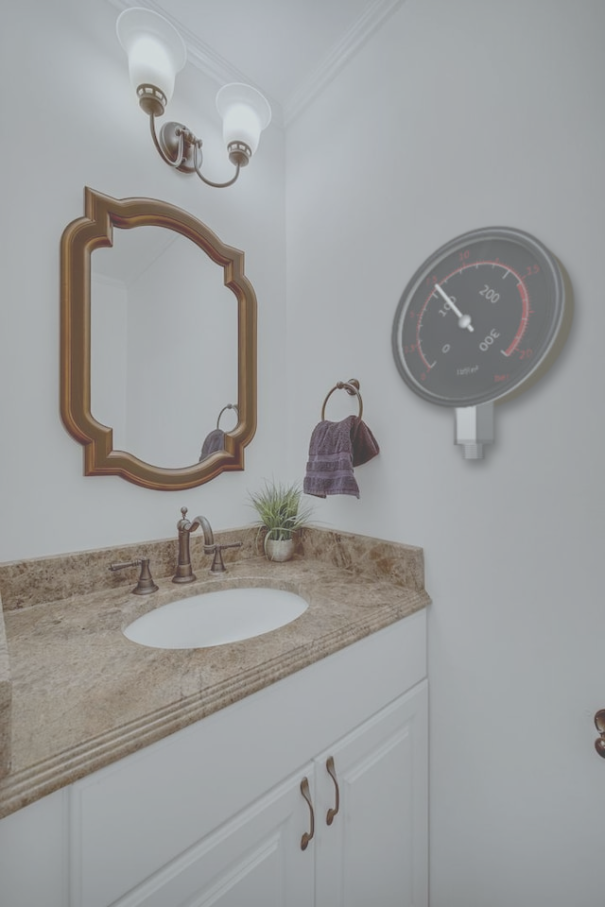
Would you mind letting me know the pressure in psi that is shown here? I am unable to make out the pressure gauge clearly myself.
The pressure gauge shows 110 psi
